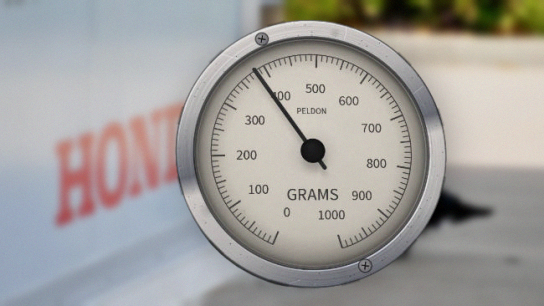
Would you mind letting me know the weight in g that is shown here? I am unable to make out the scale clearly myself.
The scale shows 380 g
